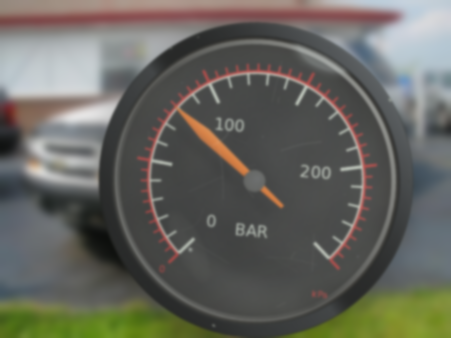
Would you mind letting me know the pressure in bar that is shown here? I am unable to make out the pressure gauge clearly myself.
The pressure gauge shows 80 bar
